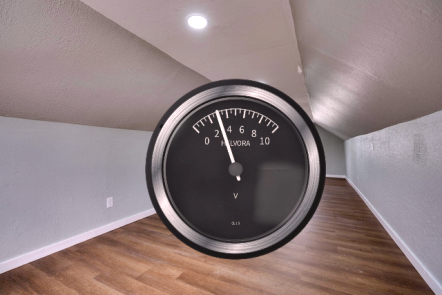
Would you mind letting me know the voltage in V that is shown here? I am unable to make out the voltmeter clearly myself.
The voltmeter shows 3 V
